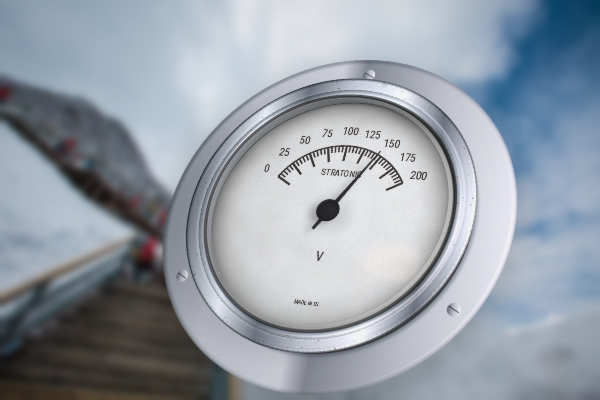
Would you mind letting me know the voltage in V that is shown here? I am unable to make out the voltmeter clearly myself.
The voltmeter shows 150 V
